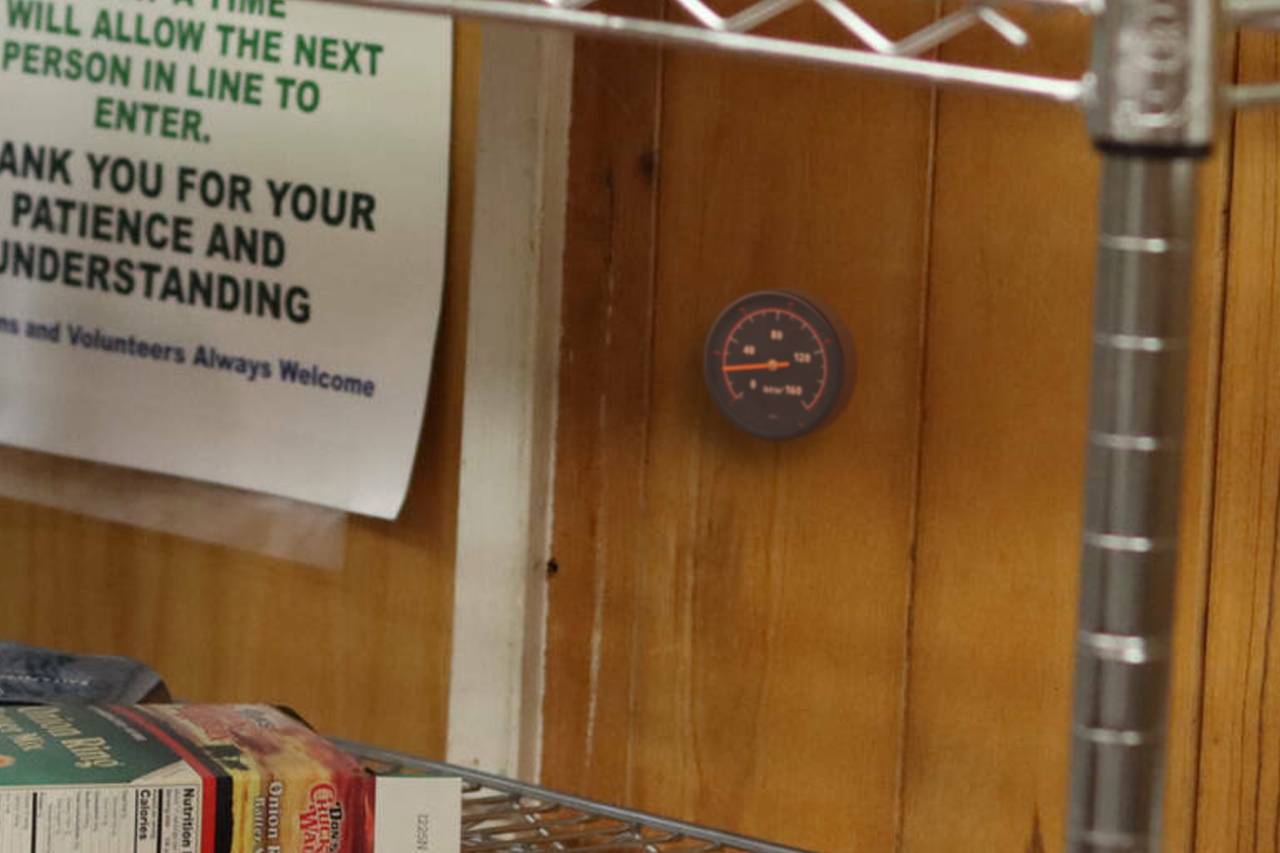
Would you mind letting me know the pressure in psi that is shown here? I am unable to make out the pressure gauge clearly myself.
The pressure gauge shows 20 psi
